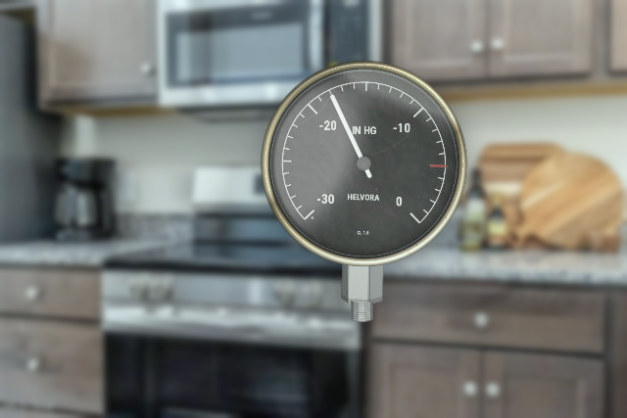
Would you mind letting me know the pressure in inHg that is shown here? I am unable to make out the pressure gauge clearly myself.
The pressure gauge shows -18 inHg
